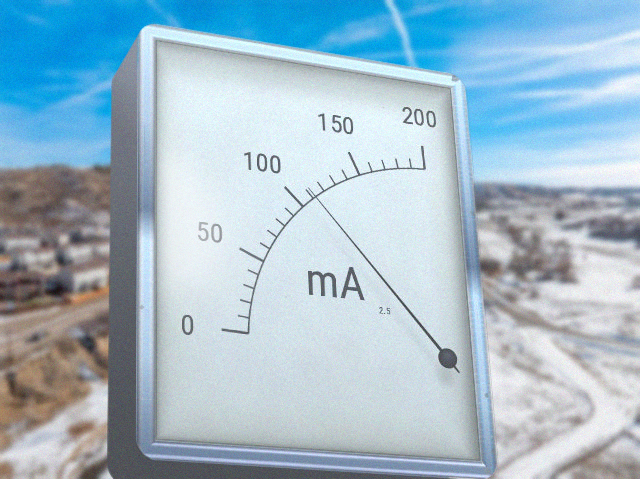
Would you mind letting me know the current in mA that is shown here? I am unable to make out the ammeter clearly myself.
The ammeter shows 110 mA
